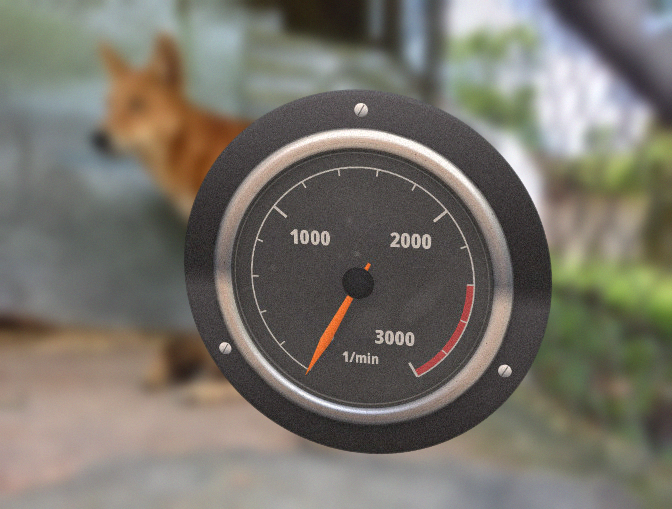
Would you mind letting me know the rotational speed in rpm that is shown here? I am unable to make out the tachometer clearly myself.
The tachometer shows 0 rpm
